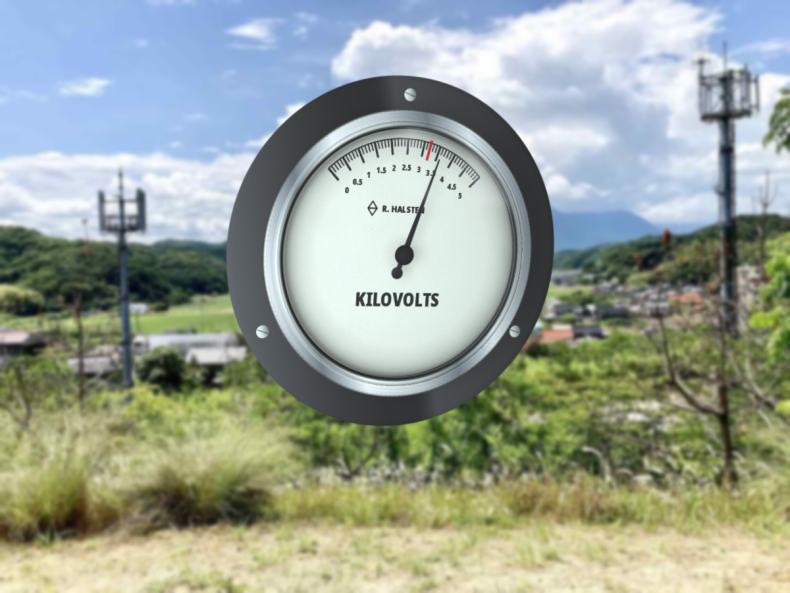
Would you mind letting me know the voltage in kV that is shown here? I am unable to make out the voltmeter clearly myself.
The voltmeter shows 3.5 kV
